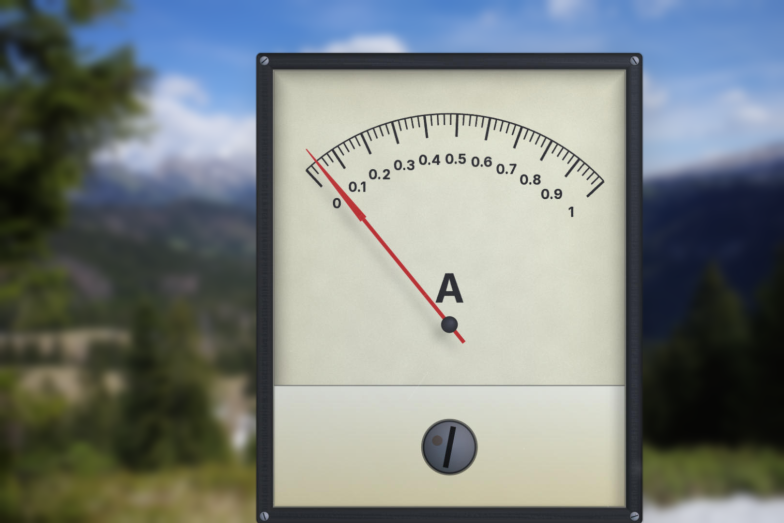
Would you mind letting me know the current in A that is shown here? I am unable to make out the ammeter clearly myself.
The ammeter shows 0.04 A
